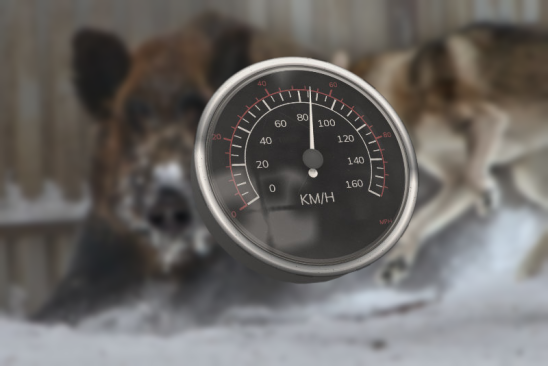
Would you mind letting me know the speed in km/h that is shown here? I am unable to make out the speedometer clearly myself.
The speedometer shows 85 km/h
